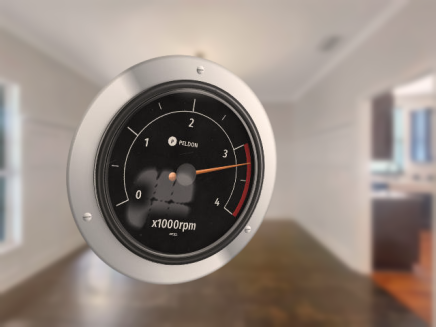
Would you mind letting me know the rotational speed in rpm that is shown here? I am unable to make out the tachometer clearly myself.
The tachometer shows 3250 rpm
